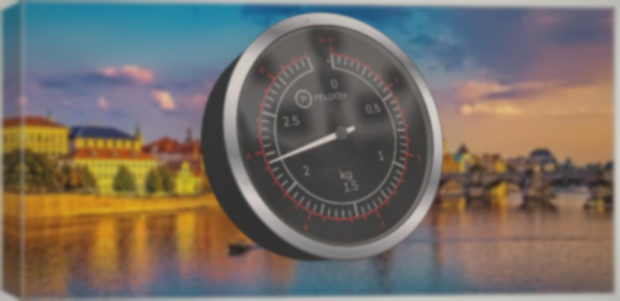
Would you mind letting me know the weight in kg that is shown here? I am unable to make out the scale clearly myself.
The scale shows 2.2 kg
